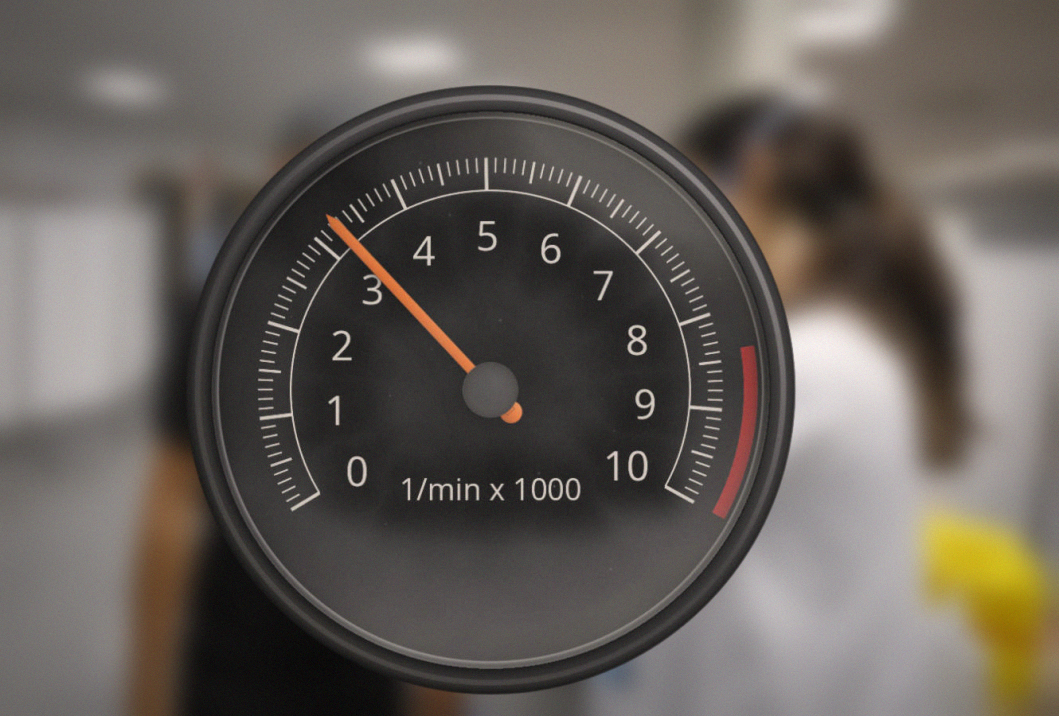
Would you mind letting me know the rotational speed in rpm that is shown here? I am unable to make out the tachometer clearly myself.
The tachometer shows 3250 rpm
